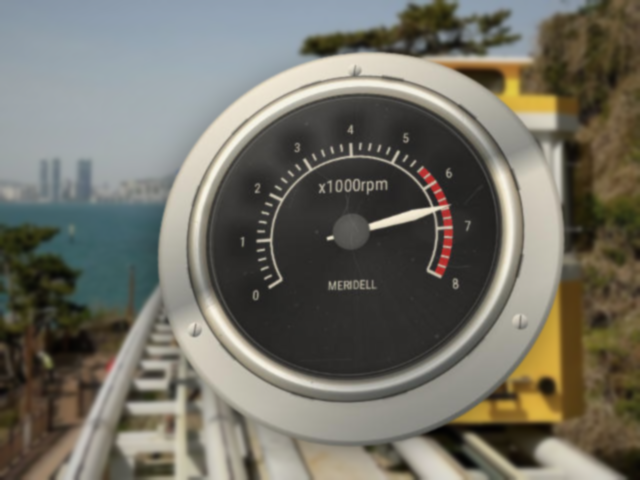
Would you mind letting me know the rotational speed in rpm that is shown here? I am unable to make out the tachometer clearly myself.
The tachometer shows 6600 rpm
